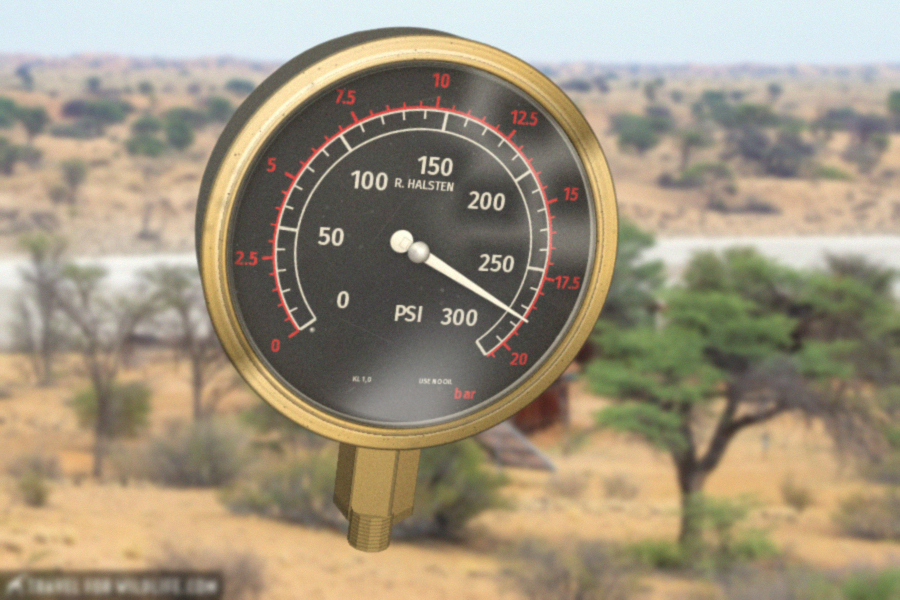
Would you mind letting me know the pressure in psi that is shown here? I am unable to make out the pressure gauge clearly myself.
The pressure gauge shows 275 psi
